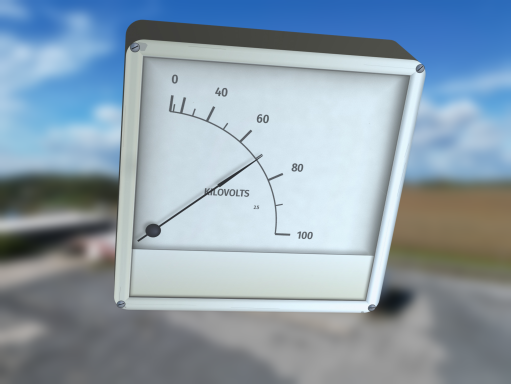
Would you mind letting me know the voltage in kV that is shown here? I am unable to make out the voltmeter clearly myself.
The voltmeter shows 70 kV
